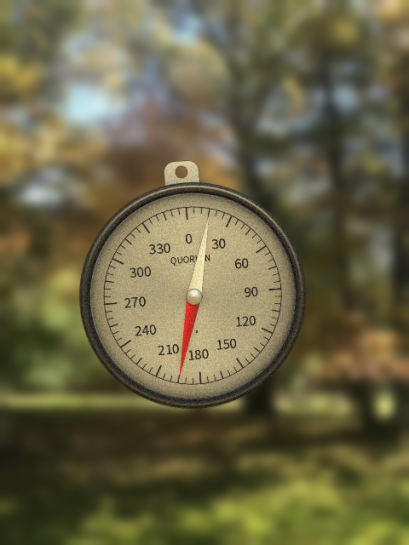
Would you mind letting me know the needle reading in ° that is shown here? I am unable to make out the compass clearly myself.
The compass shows 195 °
